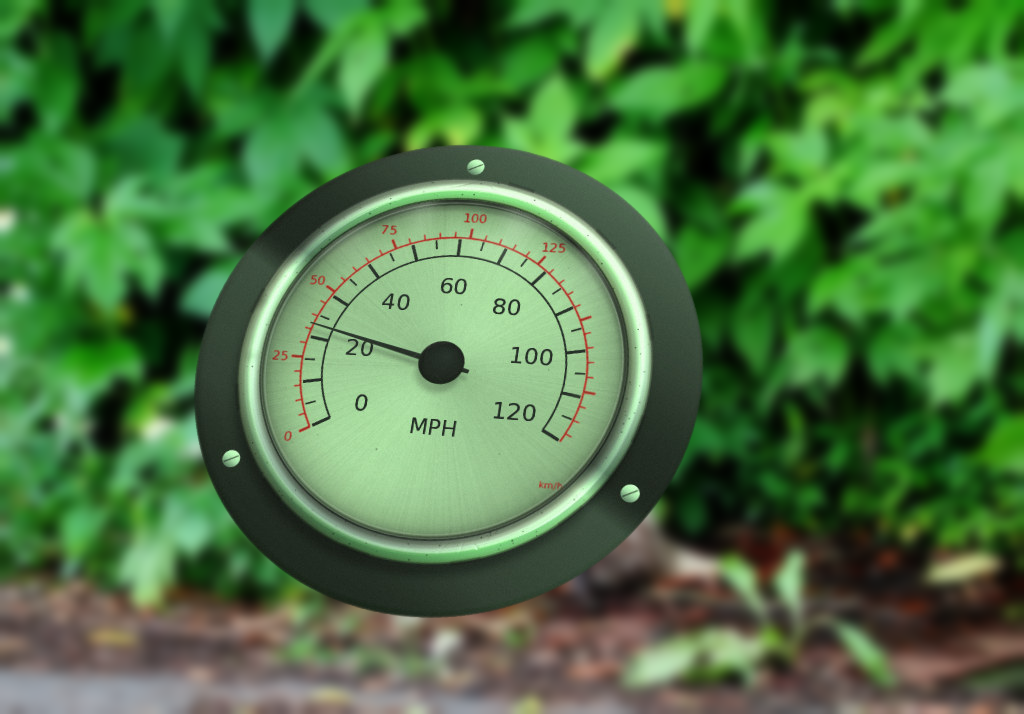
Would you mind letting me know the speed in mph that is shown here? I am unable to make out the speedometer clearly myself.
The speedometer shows 22.5 mph
